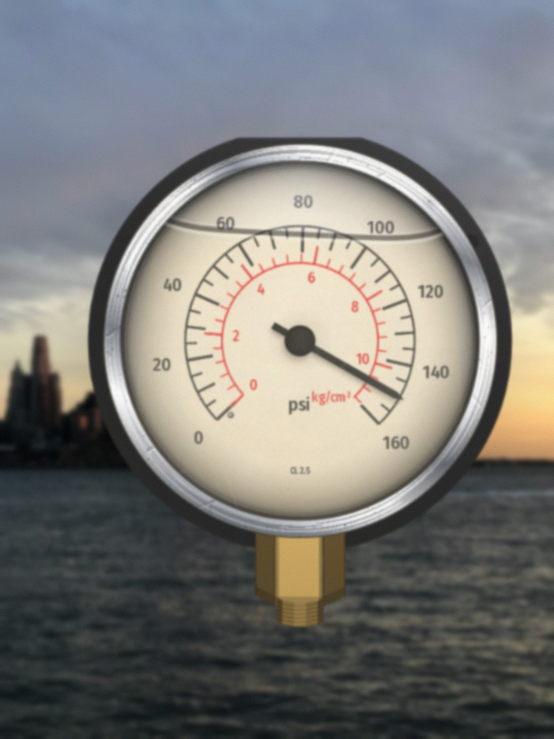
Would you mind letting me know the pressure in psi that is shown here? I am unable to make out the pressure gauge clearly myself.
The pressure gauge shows 150 psi
